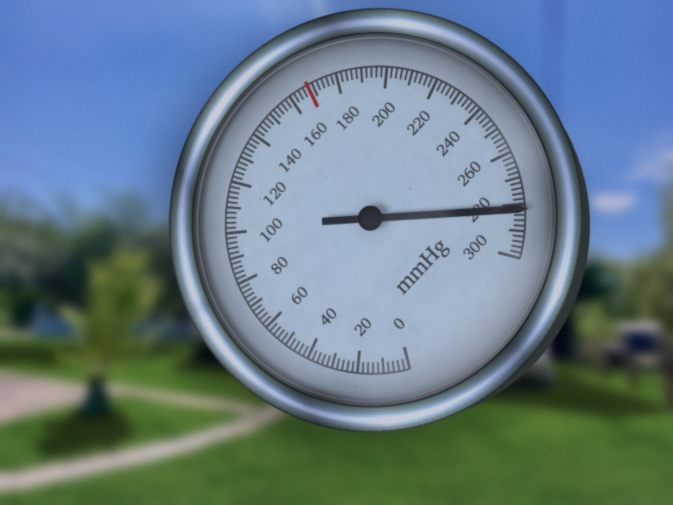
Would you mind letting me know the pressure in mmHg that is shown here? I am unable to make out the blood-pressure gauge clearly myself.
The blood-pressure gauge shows 282 mmHg
